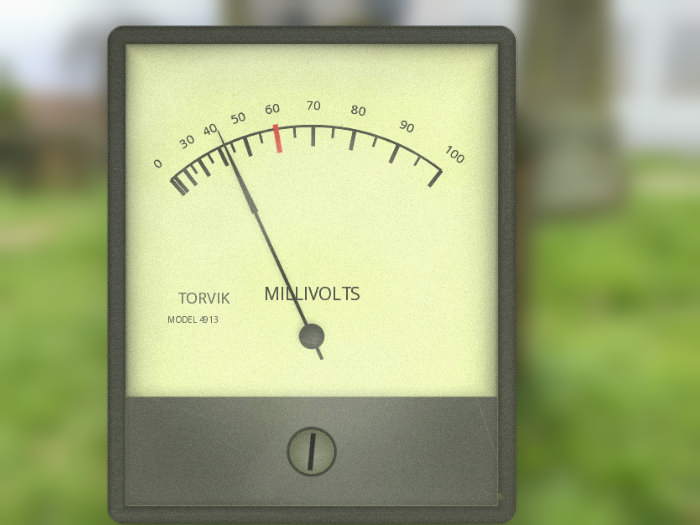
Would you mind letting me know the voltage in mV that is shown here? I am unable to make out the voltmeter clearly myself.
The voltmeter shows 42.5 mV
